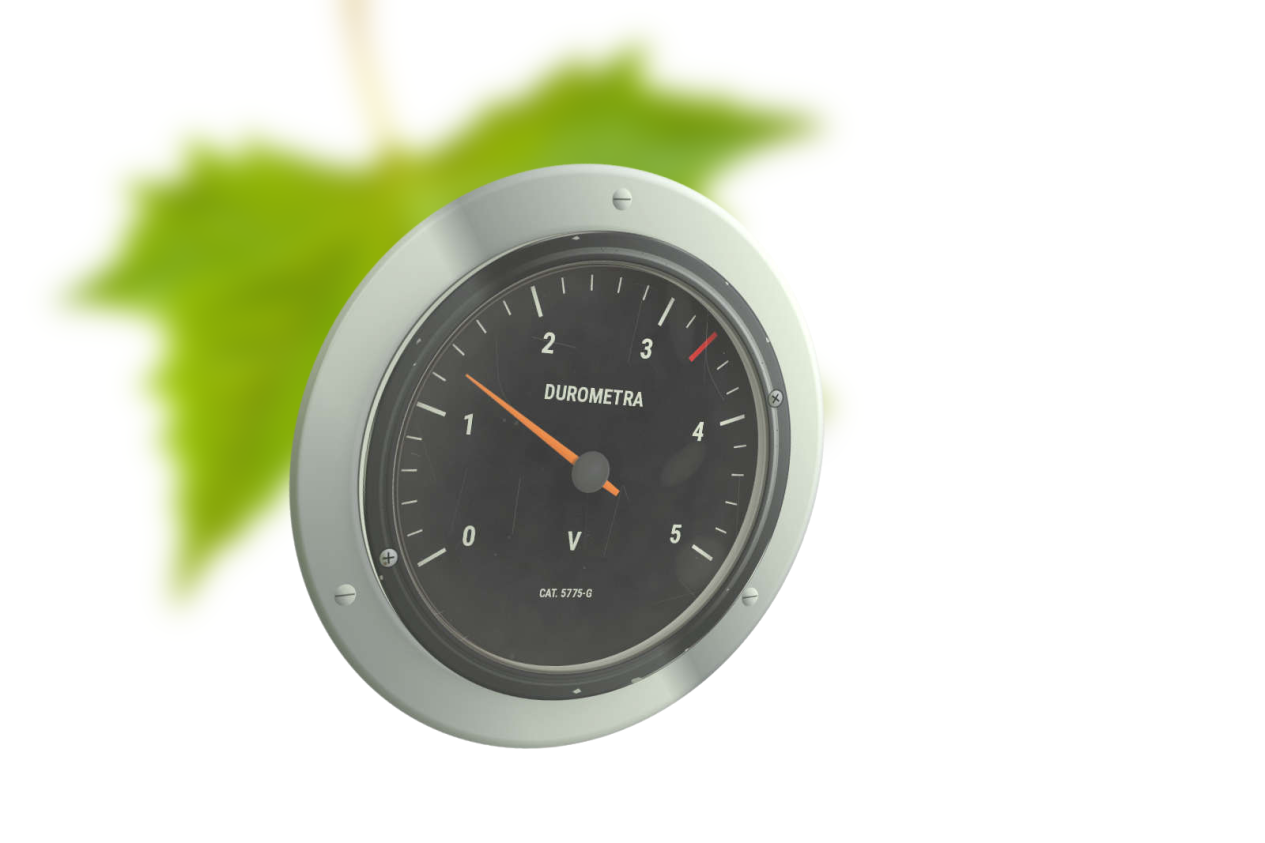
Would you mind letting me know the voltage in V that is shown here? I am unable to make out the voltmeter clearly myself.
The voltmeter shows 1.3 V
